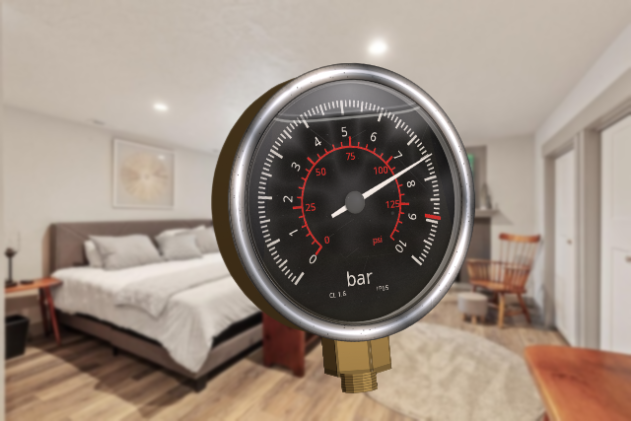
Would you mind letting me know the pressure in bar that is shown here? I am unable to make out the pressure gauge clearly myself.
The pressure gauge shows 7.5 bar
